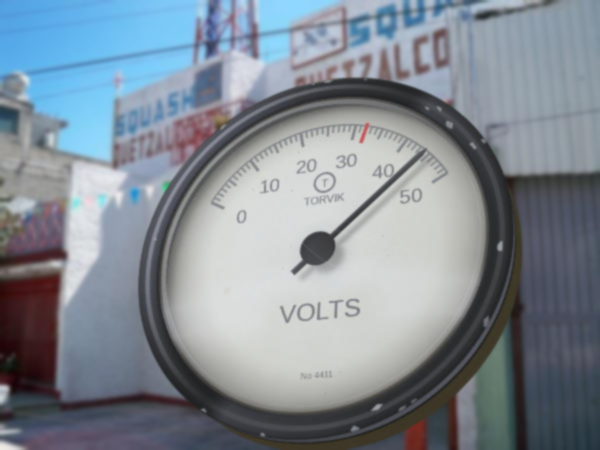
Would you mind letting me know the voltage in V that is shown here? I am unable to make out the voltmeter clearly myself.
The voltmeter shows 45 V
